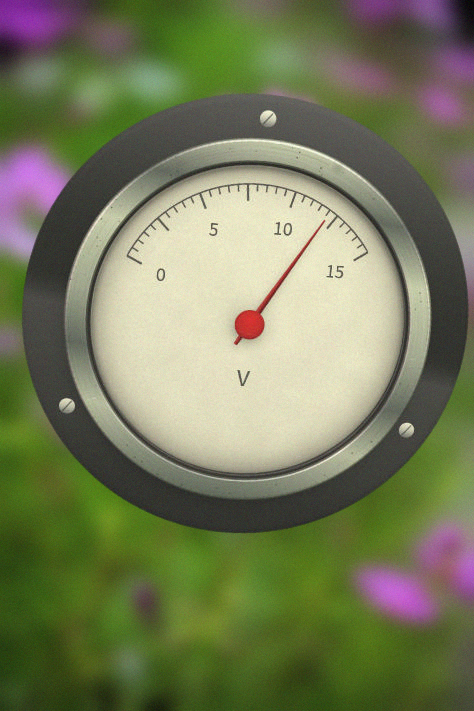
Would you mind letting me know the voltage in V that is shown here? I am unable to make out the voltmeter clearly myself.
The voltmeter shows 12 V
